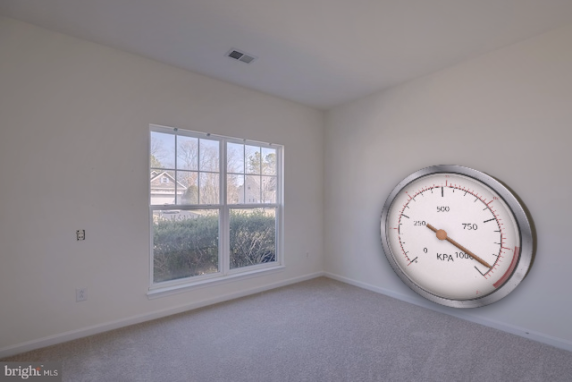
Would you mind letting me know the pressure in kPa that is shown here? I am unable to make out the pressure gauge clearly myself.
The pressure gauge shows 950 kPa
